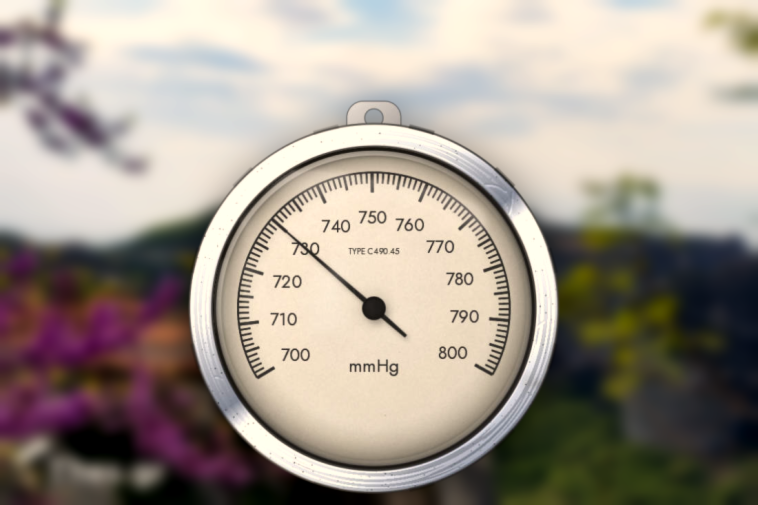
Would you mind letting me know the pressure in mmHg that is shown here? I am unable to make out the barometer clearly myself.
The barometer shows 730 mmHg
